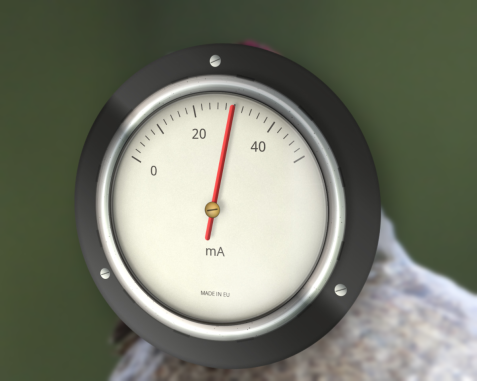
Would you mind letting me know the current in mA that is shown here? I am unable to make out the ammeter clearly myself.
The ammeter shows 30 mA
